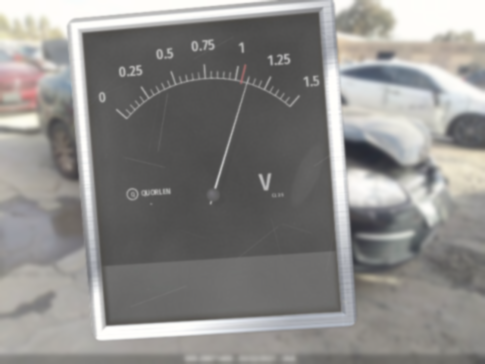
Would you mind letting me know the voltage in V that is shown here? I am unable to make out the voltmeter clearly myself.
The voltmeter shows 1.1 V
